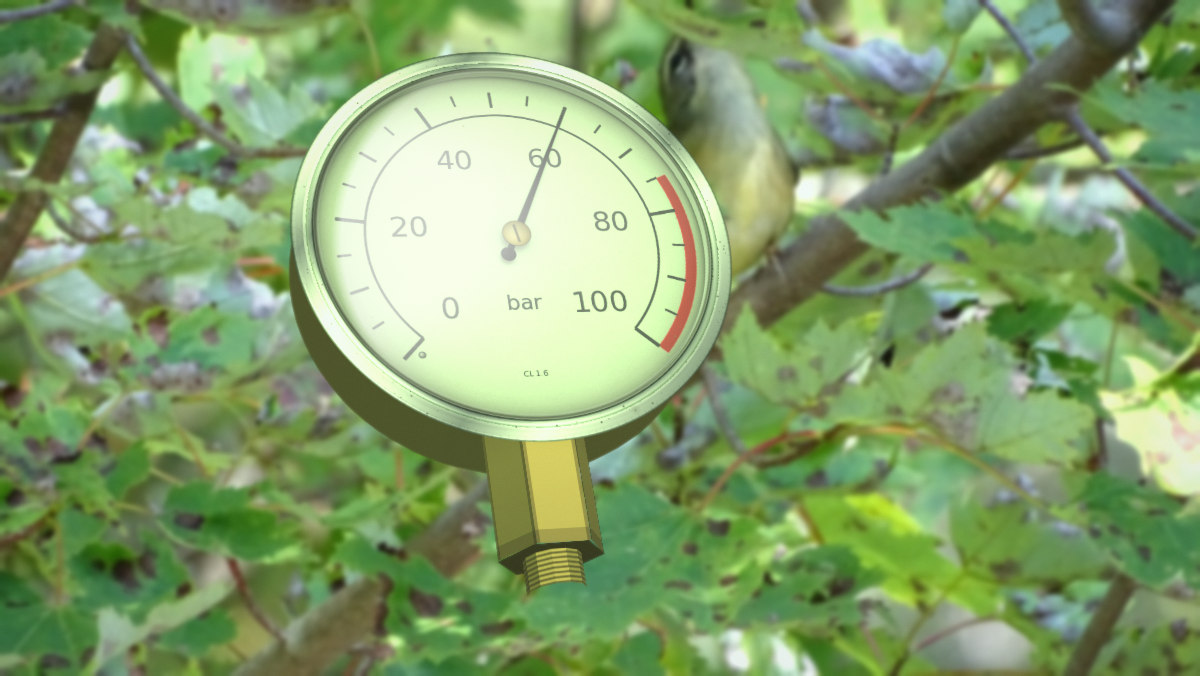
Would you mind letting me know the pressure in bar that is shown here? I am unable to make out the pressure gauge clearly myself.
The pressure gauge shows 60 bar
